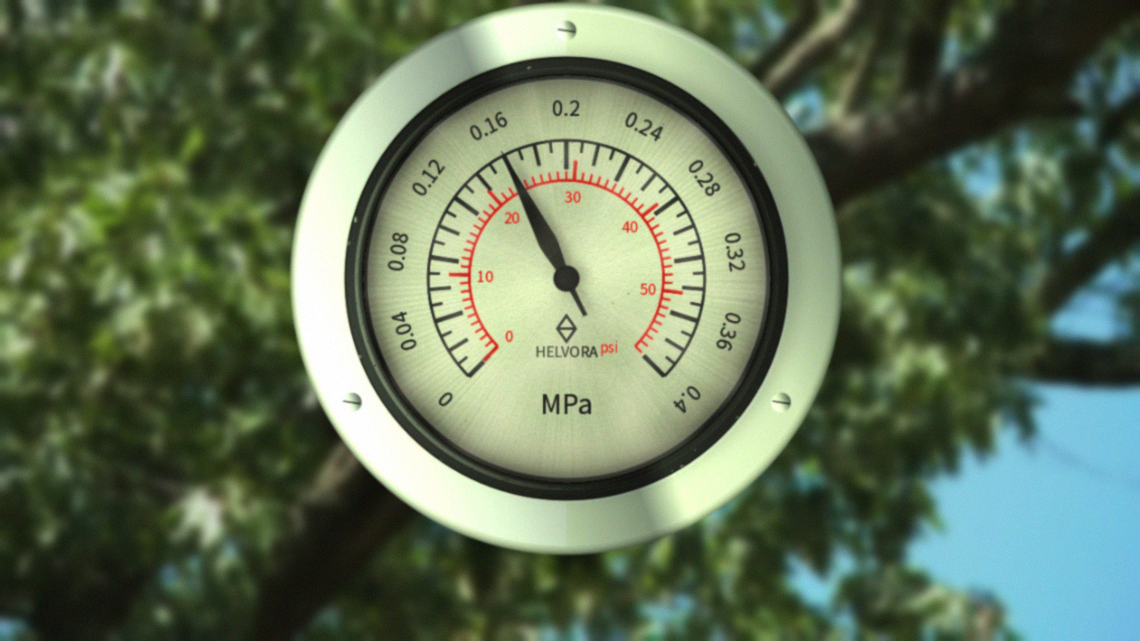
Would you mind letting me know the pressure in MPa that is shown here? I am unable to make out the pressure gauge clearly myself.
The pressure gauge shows 0.16 MPa
